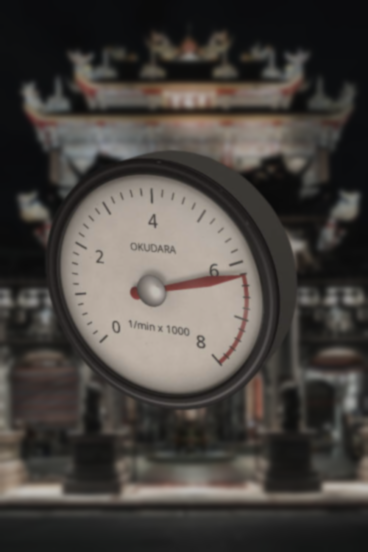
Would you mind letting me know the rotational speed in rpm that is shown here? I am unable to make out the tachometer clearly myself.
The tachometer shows 6200 rpm
